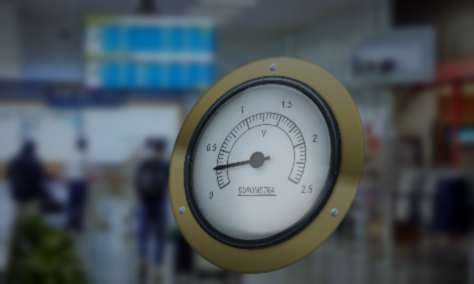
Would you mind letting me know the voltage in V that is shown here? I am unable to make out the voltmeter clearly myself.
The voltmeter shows 0.25 V
